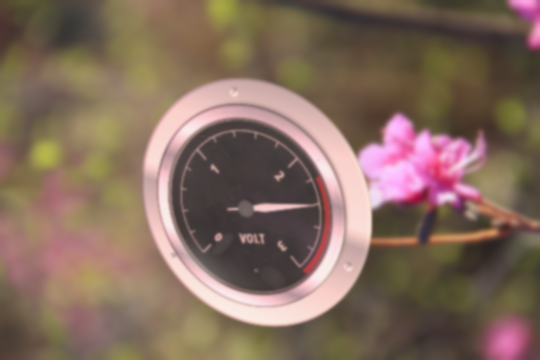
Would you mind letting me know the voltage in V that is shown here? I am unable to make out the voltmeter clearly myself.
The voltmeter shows 2.4 V
